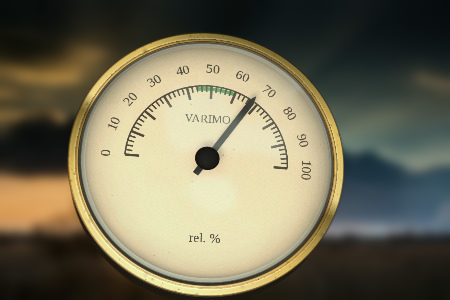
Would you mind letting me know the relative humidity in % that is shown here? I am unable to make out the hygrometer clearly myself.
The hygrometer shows 68 %
